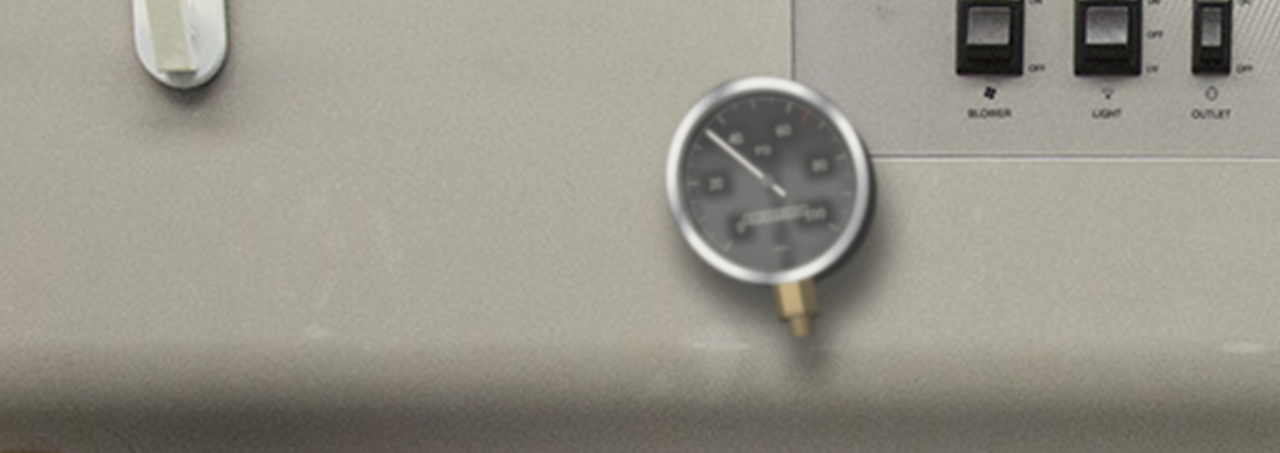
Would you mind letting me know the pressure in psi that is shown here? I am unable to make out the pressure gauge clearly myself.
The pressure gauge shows 35 psi
